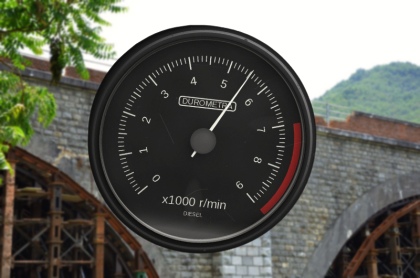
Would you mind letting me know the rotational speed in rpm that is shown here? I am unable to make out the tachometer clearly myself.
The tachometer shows 5500 rpm
